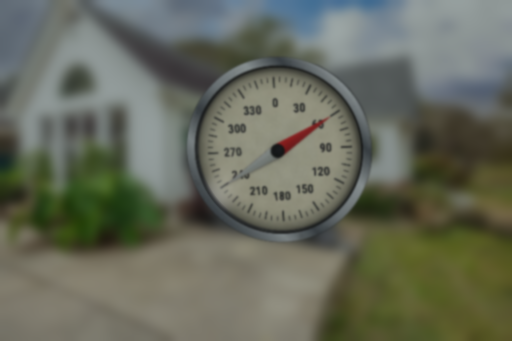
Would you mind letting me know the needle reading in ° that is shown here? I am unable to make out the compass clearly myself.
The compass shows 60 °
